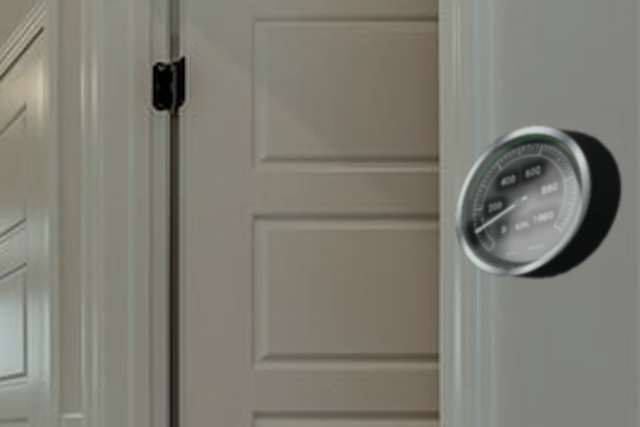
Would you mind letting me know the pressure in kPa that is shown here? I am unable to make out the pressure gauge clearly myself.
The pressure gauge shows 100 kPa
